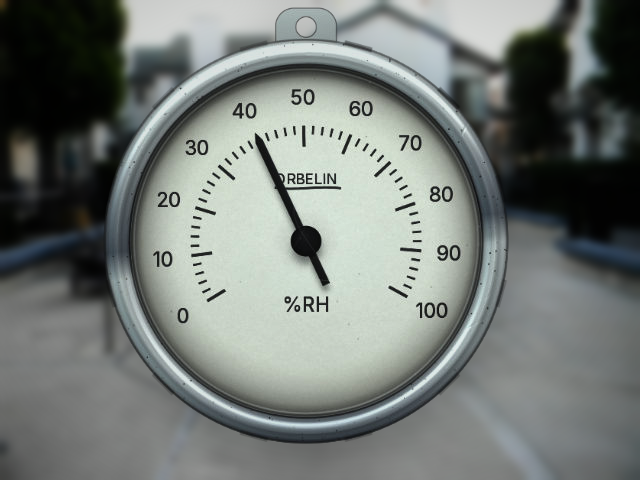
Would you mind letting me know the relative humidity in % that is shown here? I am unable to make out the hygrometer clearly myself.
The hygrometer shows 40 %
